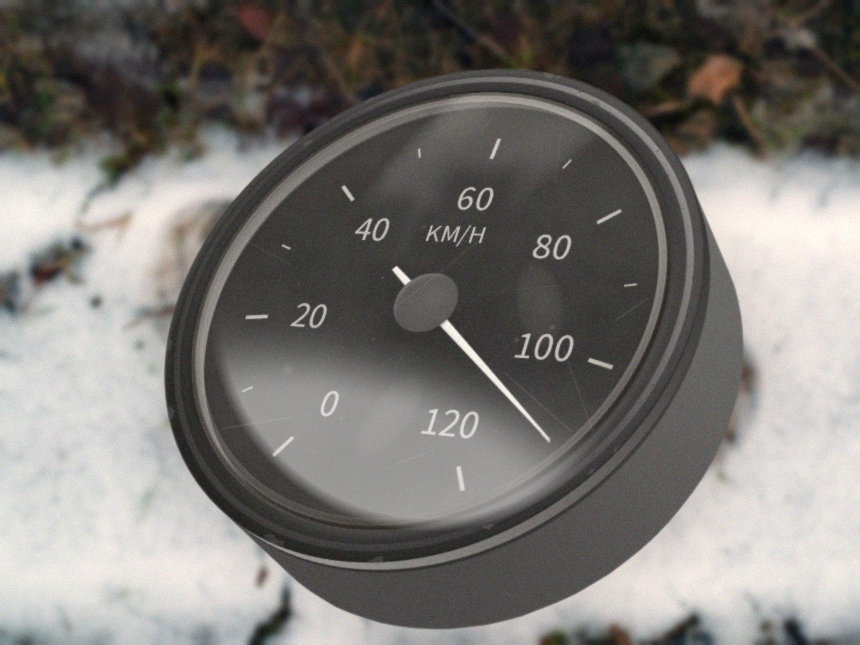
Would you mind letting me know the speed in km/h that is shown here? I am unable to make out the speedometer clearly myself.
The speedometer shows 110 km/h
